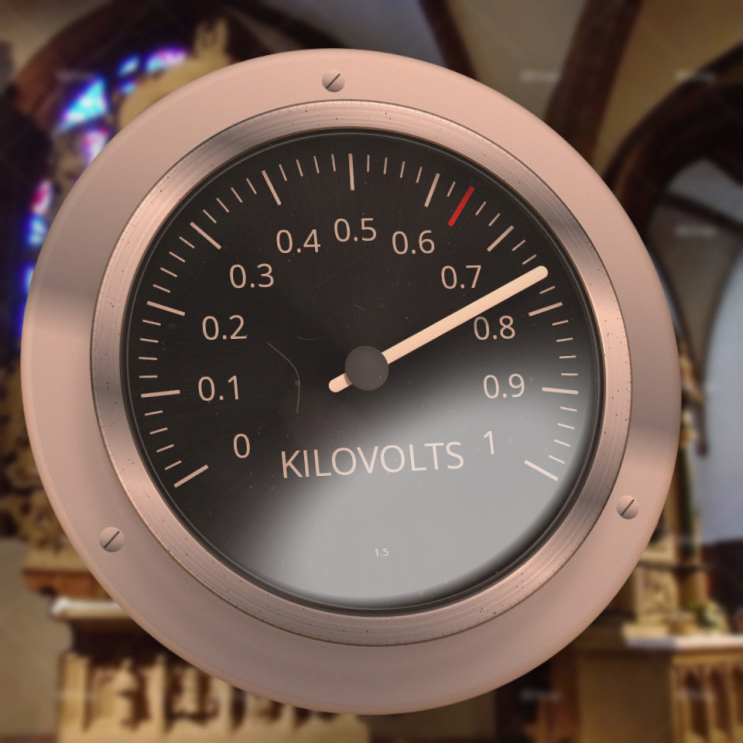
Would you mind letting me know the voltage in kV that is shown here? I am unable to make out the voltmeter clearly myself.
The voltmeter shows 0.76 kV
